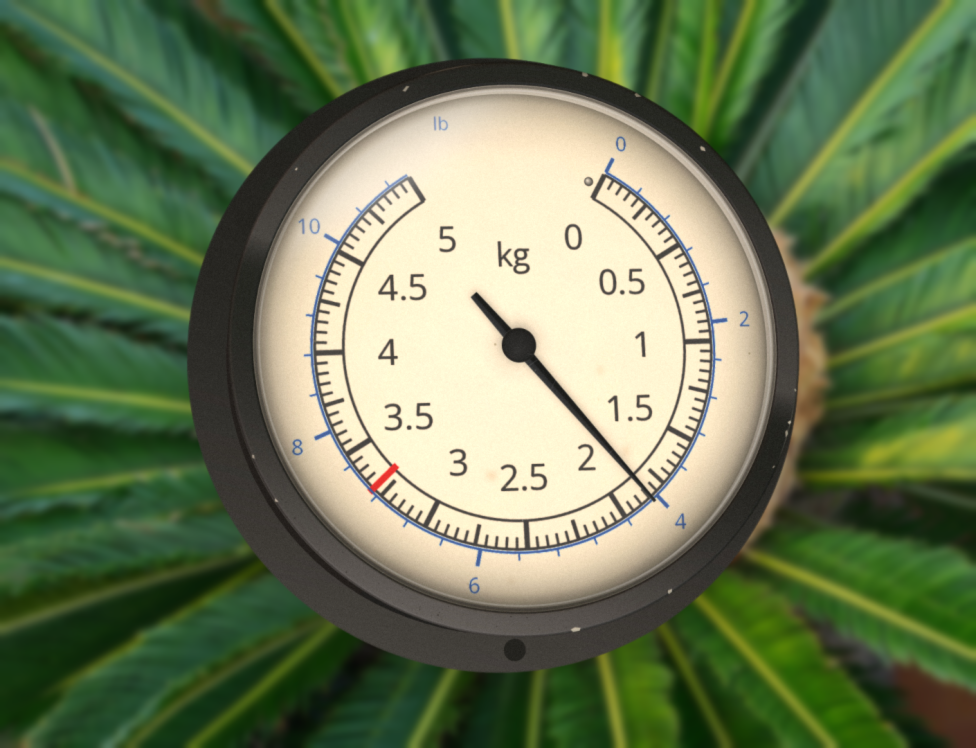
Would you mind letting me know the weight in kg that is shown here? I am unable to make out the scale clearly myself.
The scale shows 1.85 kg
